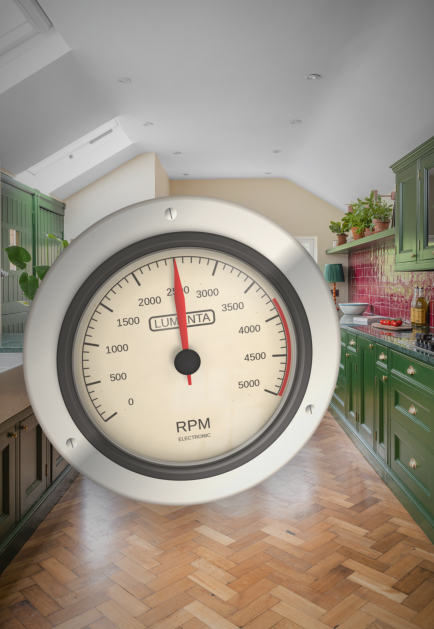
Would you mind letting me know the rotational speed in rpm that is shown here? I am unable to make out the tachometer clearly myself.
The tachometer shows 2500 rpm
